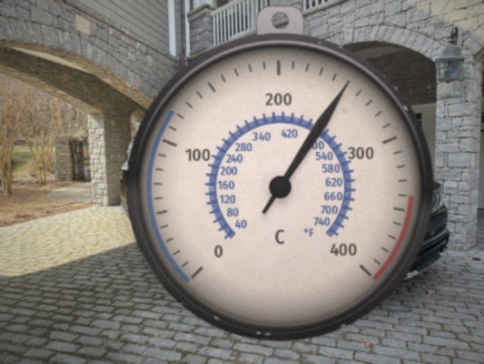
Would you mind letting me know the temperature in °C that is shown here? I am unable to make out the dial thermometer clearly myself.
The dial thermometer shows 250 °C
